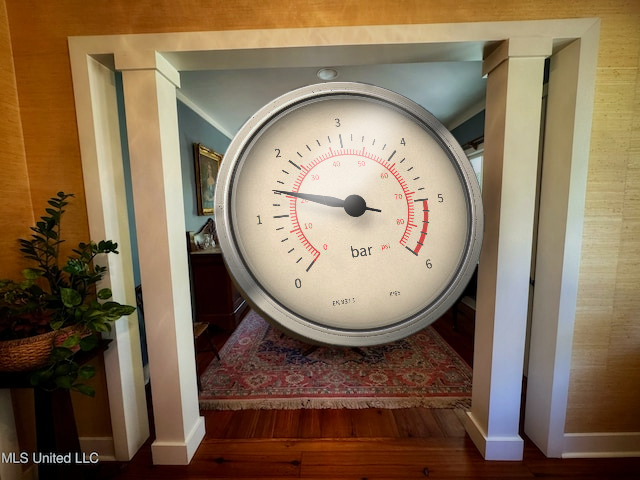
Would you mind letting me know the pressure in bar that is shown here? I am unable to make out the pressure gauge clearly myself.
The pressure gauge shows 1.4 bar
